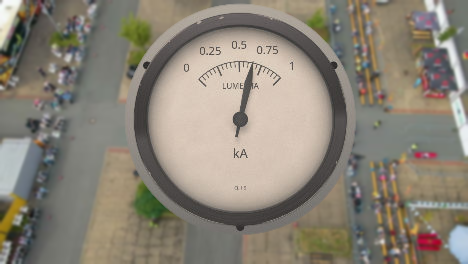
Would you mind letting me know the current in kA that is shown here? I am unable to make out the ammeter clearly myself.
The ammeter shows 0.65 kA
